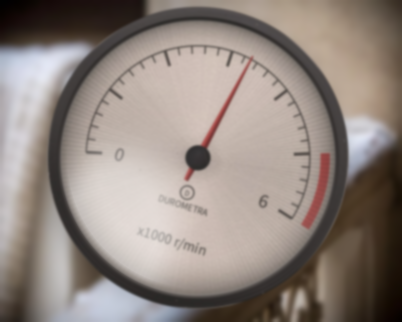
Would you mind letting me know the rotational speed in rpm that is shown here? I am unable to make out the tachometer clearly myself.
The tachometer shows 3300 rpm
